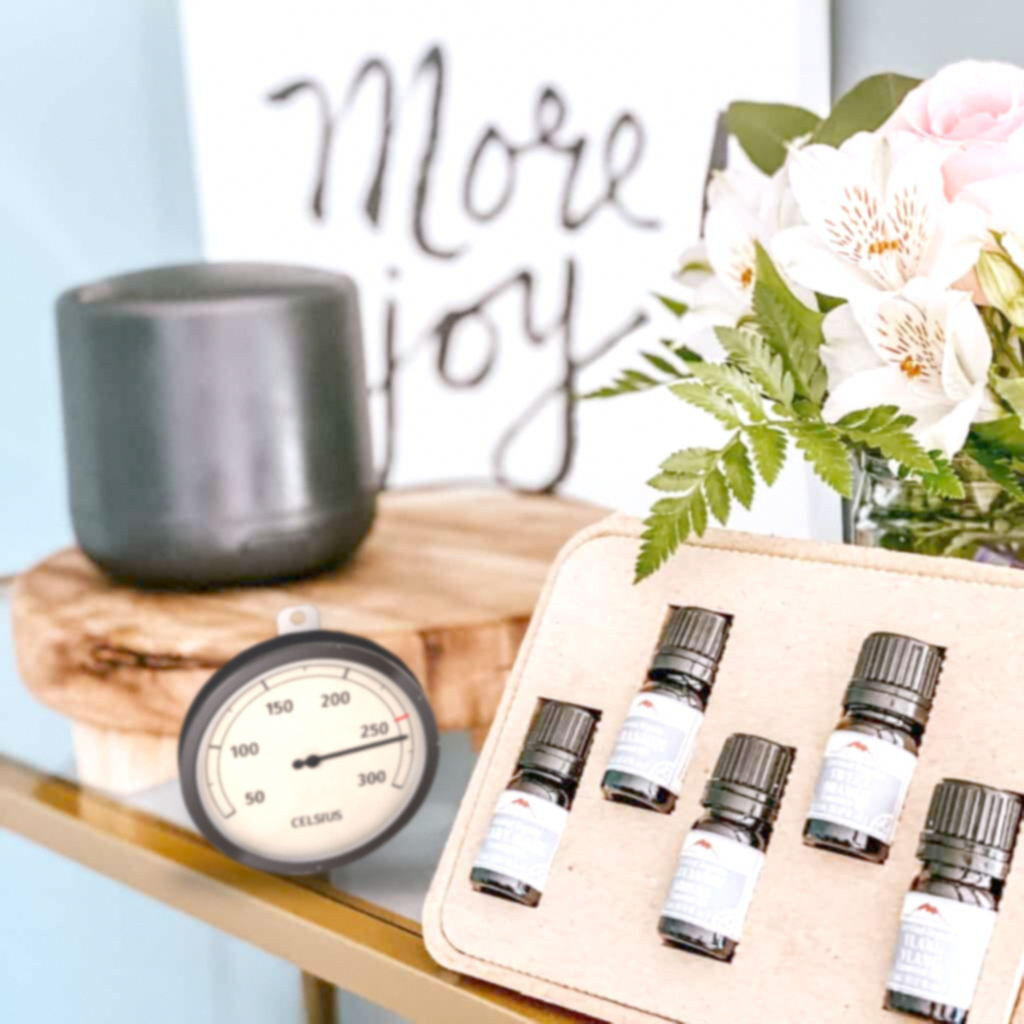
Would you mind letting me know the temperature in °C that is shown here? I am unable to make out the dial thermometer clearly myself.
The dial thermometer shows 262.5 °C
